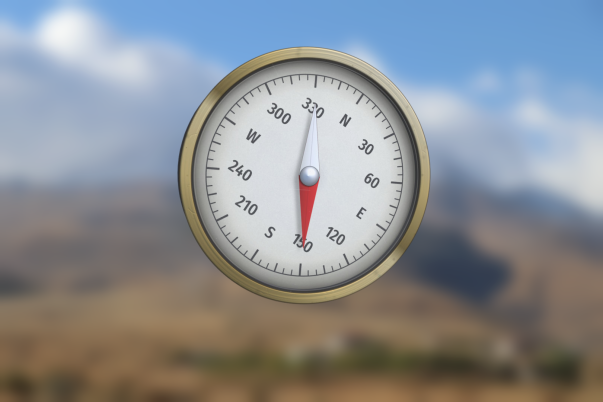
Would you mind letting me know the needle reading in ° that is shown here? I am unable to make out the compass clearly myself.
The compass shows 150 °
